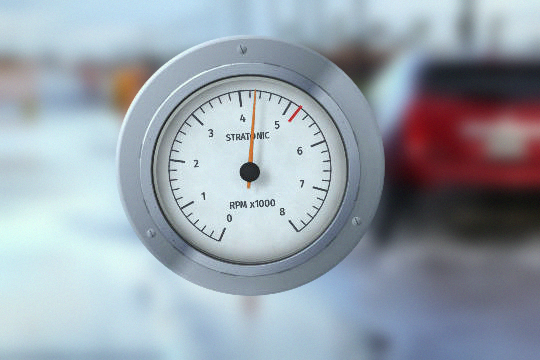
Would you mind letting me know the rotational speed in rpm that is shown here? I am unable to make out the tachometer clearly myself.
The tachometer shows 4300 rpm
